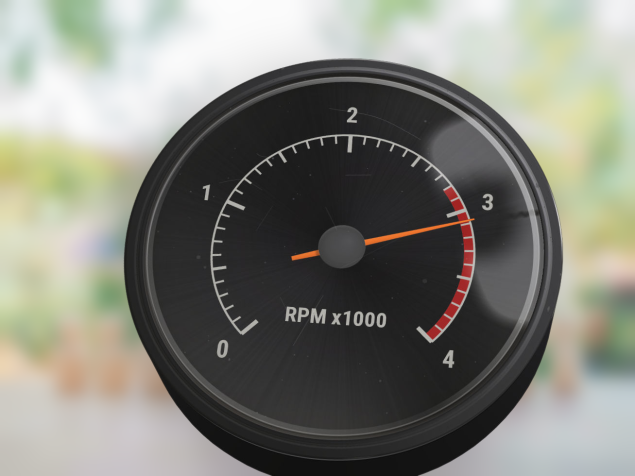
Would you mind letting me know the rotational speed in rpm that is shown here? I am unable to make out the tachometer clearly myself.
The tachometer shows 3100 rpm
